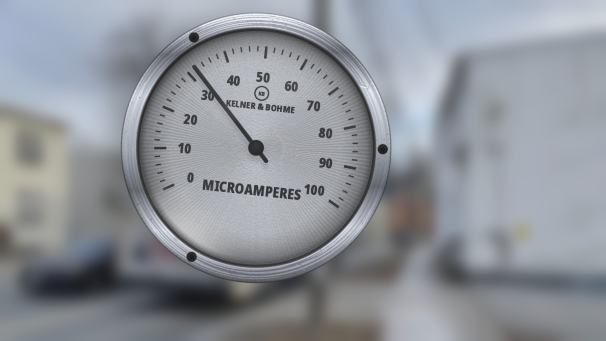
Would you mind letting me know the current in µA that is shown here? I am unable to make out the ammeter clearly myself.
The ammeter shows 32 µA
